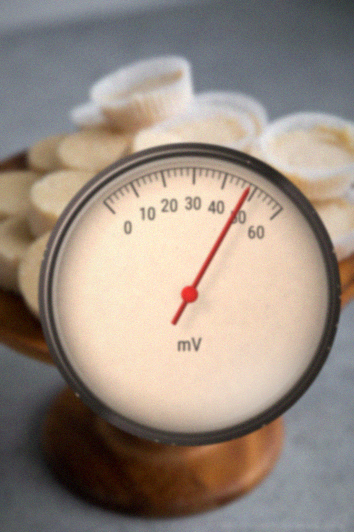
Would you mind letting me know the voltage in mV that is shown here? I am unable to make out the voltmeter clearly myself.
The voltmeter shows 48 mV
